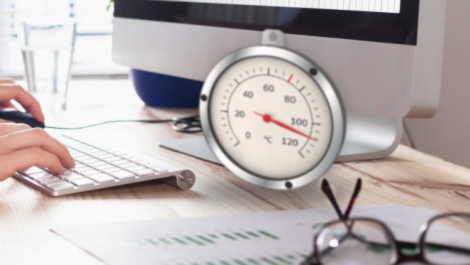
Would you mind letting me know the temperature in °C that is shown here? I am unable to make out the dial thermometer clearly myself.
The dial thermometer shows 108 °C
